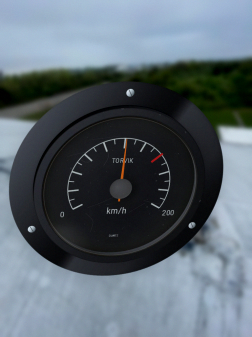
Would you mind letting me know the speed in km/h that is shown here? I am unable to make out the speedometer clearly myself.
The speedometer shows 100 km/h
